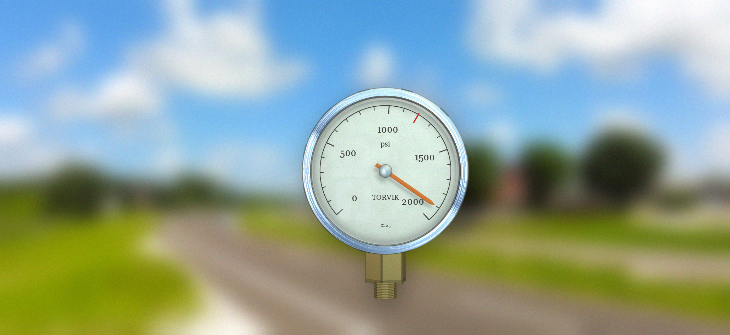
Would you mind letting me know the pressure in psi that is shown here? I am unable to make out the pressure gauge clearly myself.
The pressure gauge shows 1900 psi
